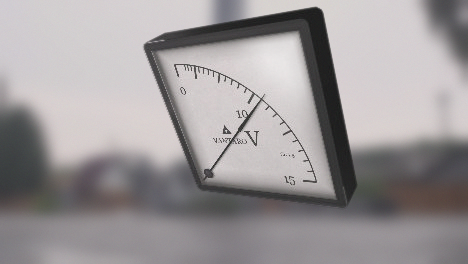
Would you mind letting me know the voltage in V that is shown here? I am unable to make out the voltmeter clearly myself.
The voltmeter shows 10.5 V
